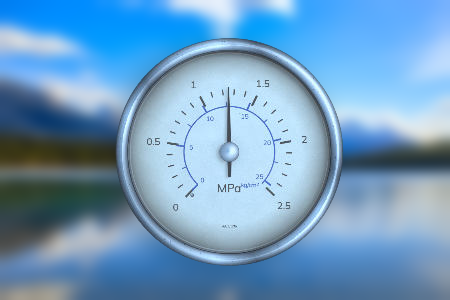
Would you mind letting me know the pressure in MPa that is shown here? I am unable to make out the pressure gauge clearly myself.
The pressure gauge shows 1.25 MPa
